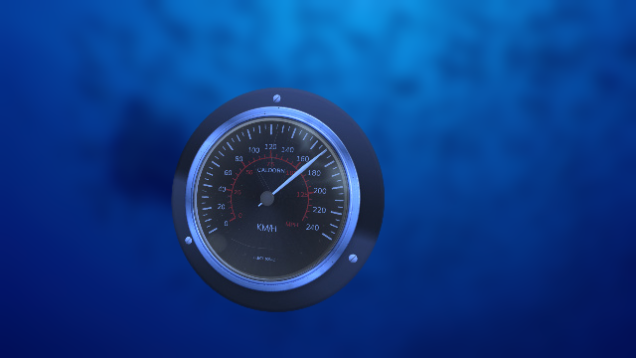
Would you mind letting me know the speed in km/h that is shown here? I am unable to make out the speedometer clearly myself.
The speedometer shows 170 km/h
